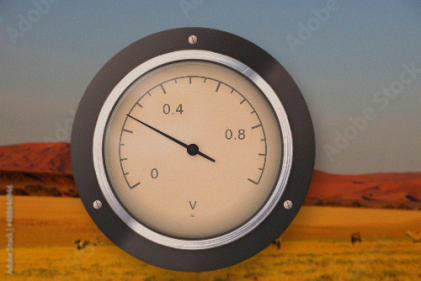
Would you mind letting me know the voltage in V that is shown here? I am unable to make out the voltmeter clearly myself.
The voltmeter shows 0.25 V
